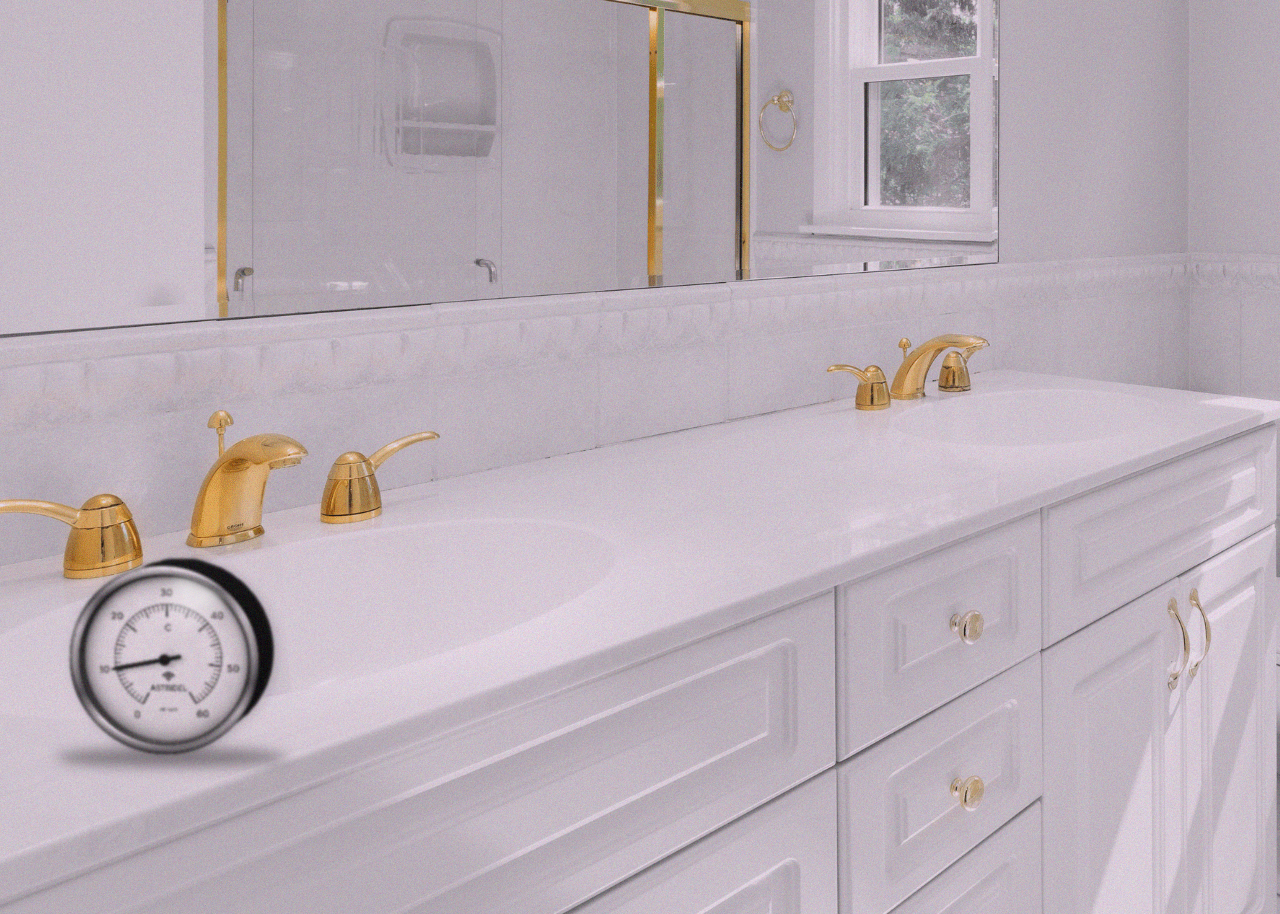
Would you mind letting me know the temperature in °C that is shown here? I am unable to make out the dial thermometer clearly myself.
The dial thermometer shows 10 °C
